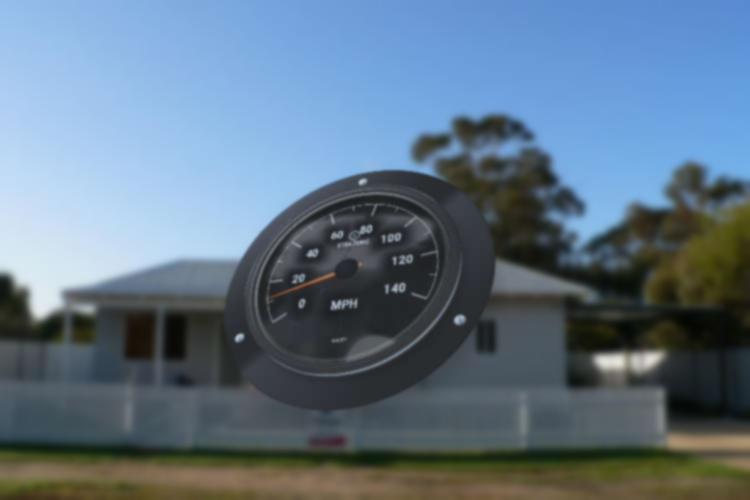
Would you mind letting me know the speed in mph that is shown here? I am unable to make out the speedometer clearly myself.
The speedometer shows 10 mph
